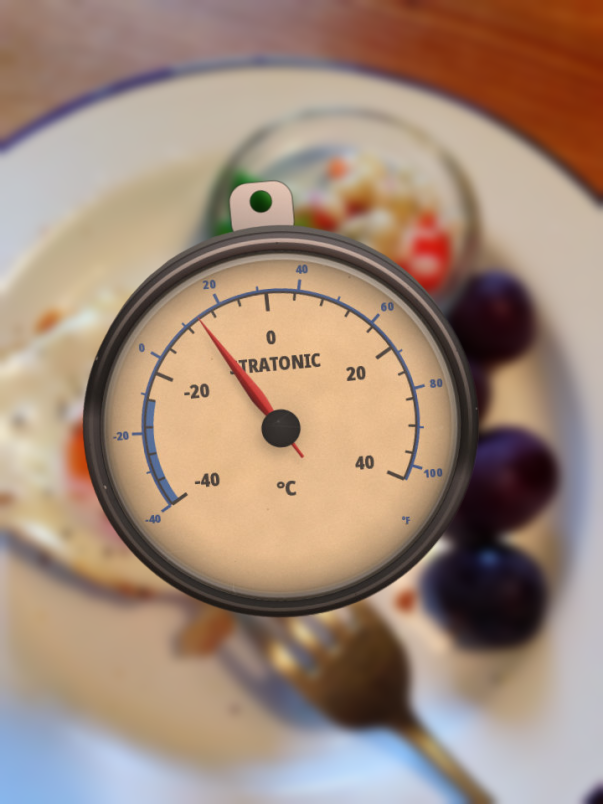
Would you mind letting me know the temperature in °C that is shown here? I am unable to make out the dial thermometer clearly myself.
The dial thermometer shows -10 °C
